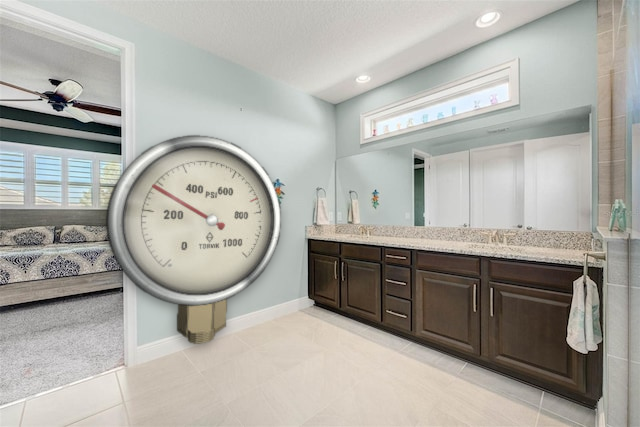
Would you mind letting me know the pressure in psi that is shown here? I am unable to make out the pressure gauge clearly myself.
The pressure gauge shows 280 psi
